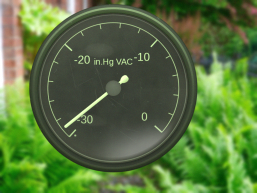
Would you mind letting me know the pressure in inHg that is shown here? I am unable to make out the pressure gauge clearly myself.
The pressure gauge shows -29 inHg
